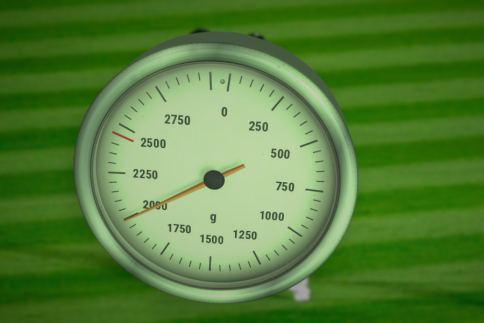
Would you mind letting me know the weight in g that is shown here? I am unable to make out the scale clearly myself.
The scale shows 2000 g
